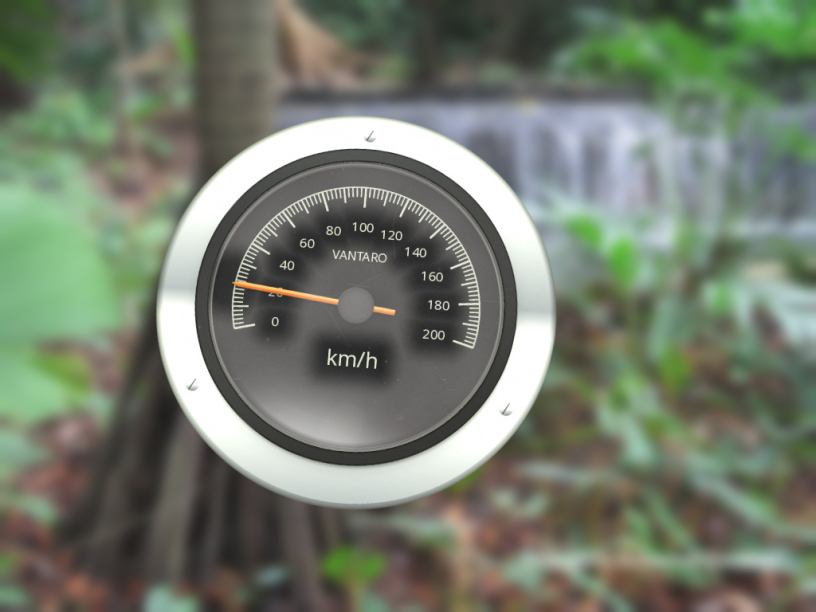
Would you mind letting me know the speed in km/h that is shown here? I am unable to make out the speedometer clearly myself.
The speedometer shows 20 km/h
